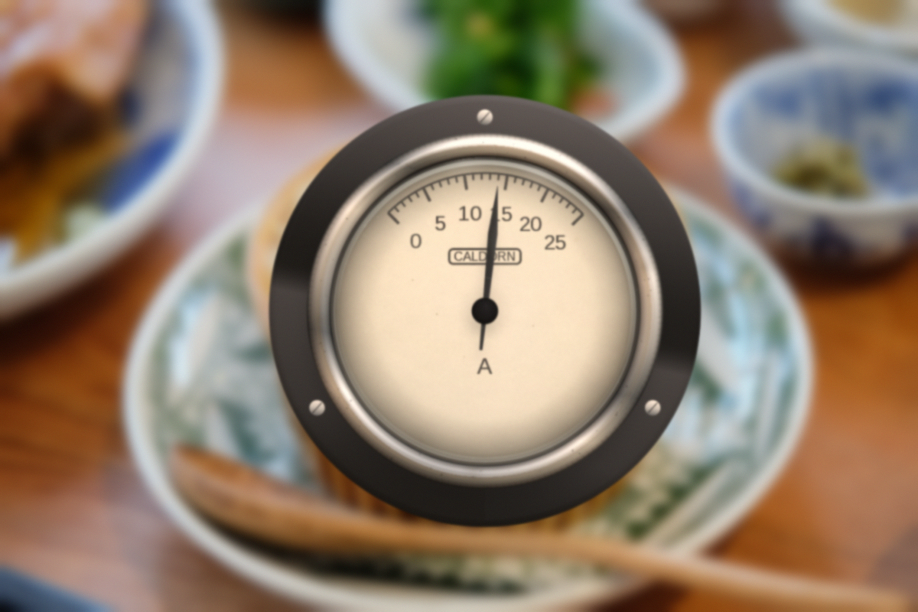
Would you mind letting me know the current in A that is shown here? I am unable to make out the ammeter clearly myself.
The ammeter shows 14 A
